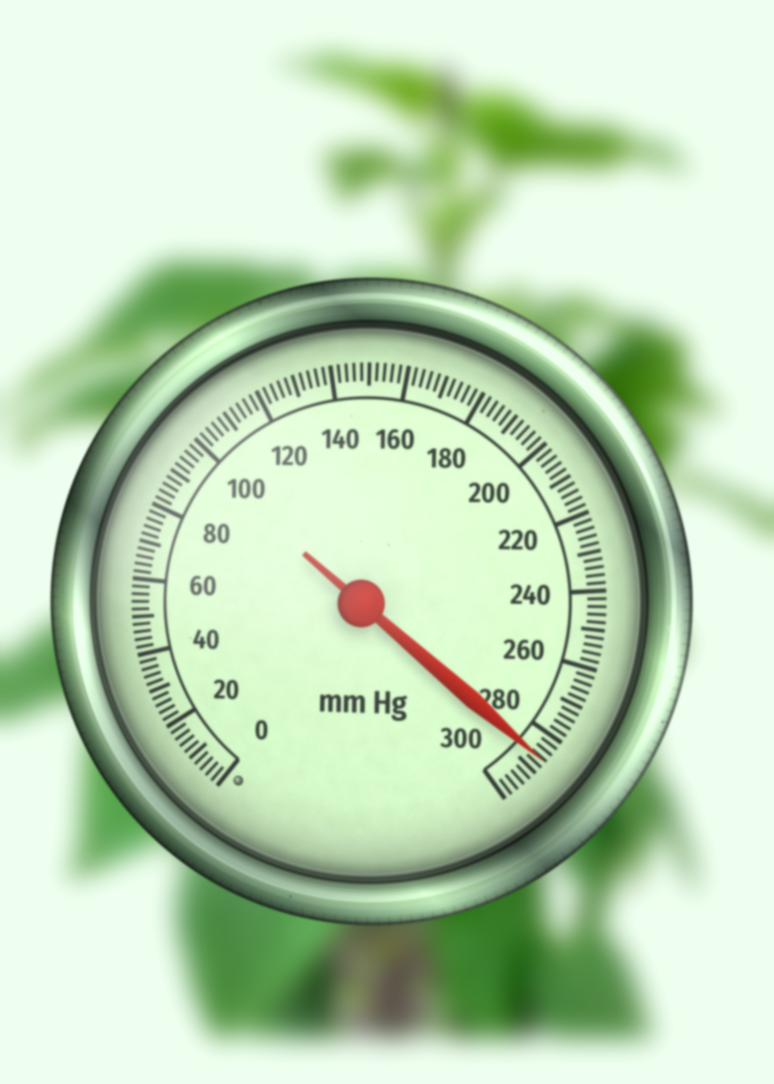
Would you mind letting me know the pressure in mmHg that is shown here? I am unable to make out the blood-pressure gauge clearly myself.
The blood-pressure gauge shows 286 mmHg
